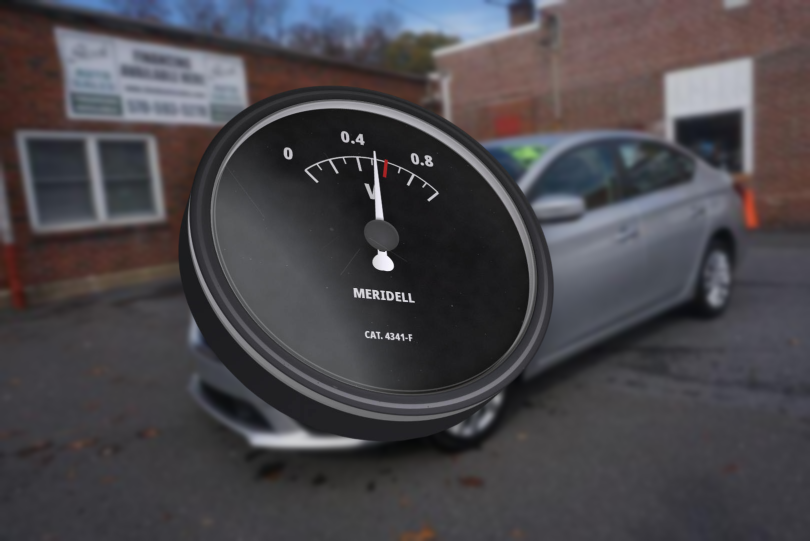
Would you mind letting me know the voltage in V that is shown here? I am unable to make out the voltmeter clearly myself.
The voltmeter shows 0.5 V
